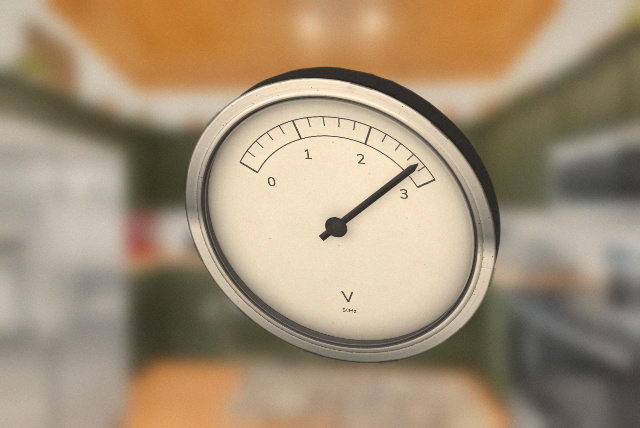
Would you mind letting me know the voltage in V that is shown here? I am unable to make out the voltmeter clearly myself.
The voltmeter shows 2.7 V
